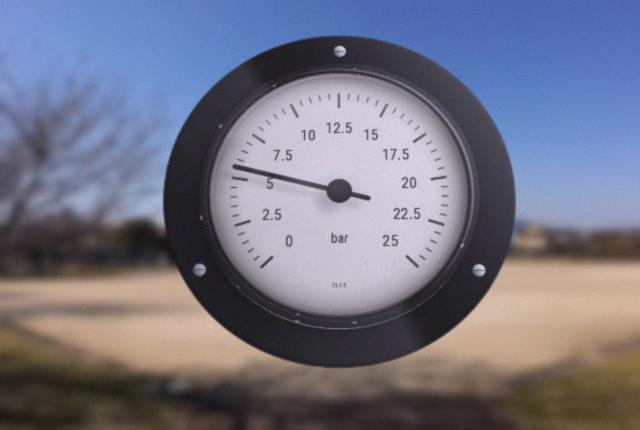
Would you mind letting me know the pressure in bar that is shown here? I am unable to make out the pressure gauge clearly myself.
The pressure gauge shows 5.5 bar
